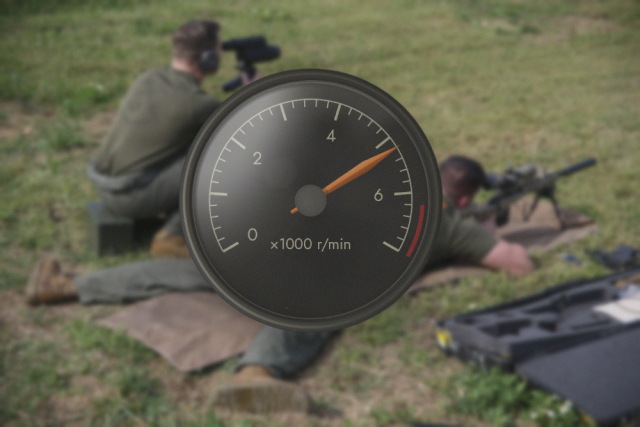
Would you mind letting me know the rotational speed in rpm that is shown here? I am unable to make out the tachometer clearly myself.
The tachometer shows 5200 rpm
